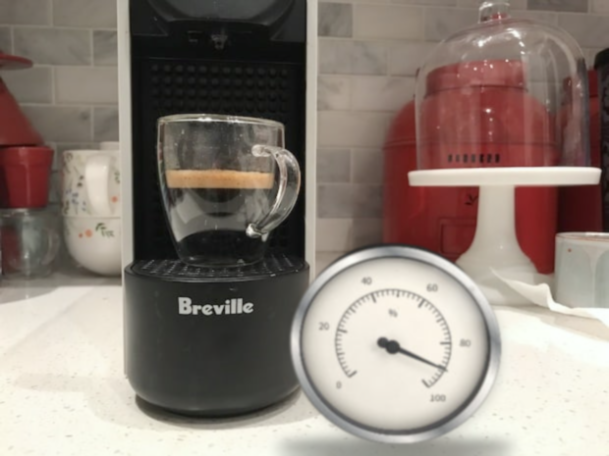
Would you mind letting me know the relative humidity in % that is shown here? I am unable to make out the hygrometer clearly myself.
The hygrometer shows 90 %
